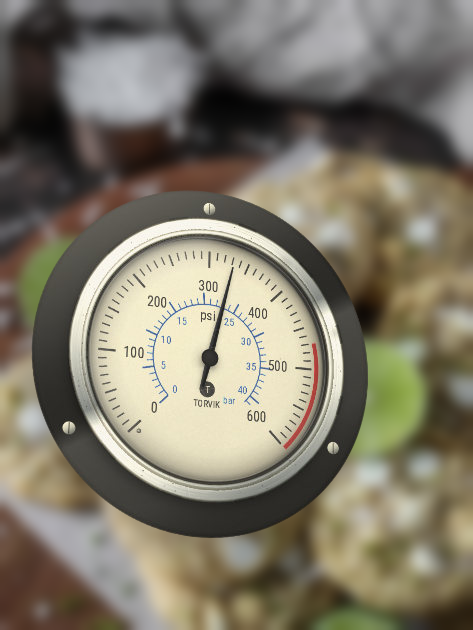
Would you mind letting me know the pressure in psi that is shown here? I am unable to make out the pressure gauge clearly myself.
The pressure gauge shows 330 psi
